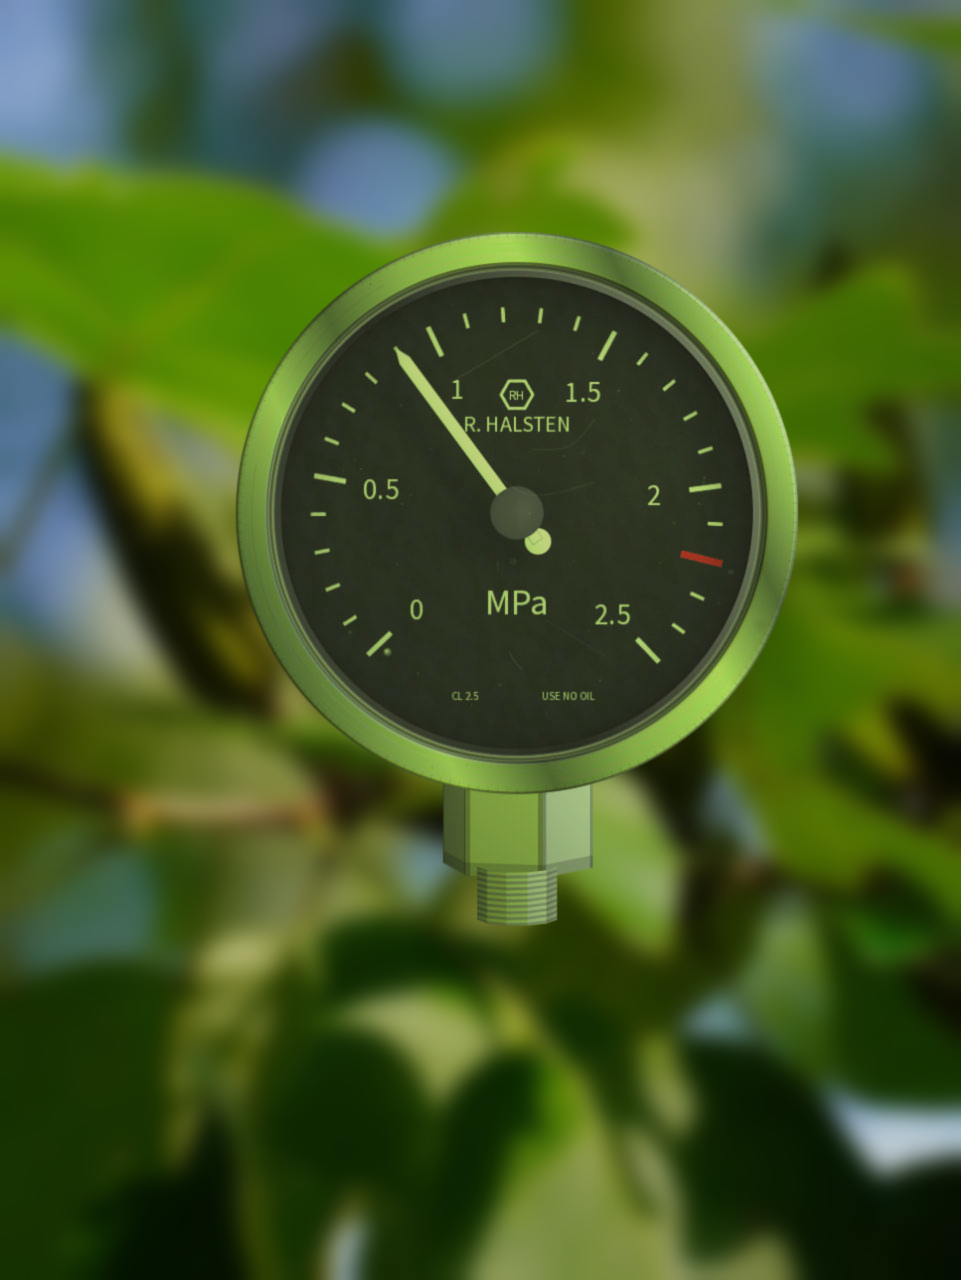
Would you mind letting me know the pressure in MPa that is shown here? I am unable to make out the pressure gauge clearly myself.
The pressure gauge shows 0.9 MPa
